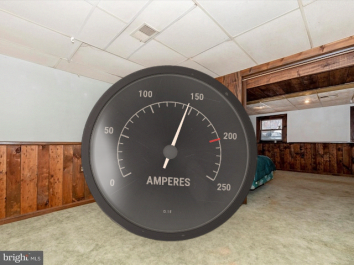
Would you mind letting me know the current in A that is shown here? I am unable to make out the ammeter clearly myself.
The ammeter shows 145 A
